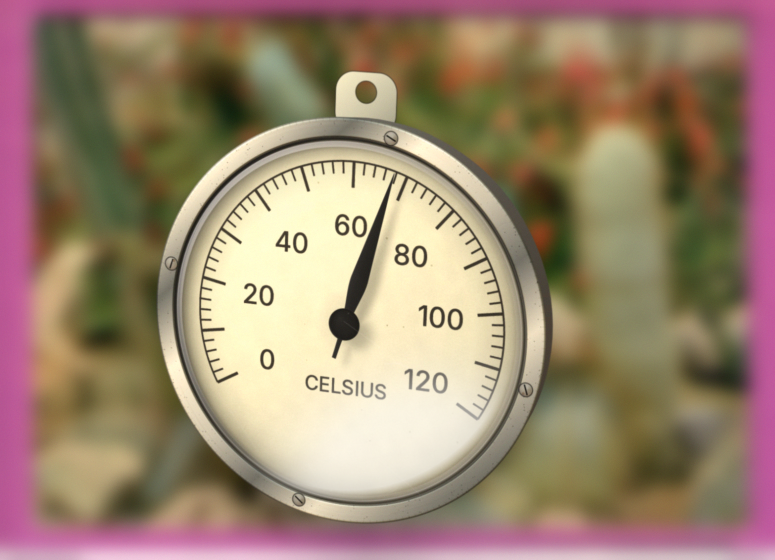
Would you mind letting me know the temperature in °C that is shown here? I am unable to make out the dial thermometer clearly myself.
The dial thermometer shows 68 °C
